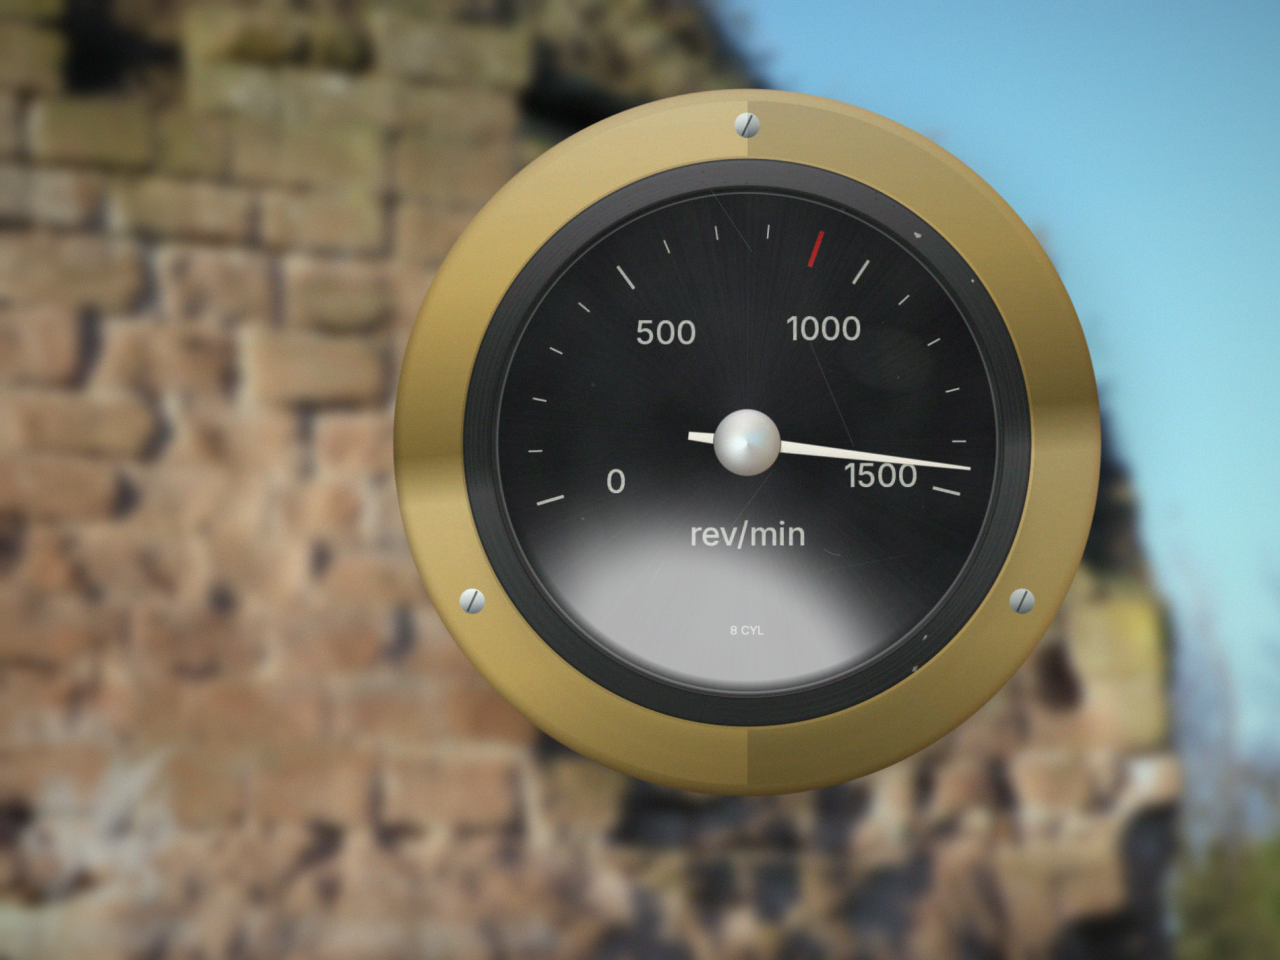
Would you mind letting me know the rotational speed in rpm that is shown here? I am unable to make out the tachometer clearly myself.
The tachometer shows 1450 rpm
